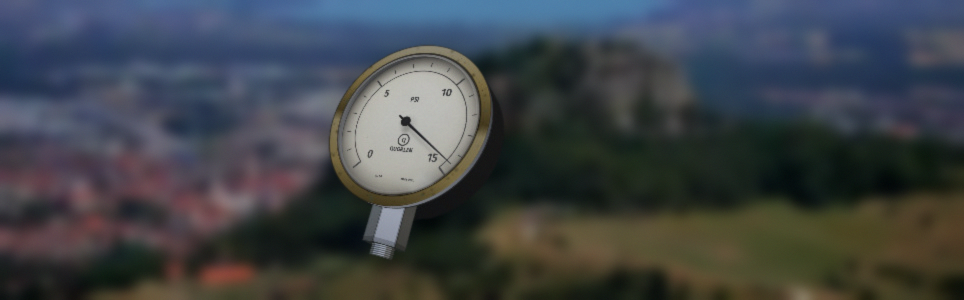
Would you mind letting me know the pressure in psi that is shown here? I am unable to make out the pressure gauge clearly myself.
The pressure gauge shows 14.5 psi
